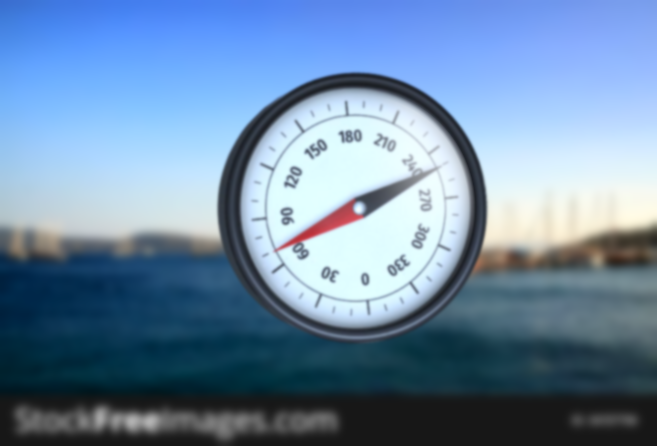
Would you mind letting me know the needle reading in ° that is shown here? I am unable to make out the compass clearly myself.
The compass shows 70 °
